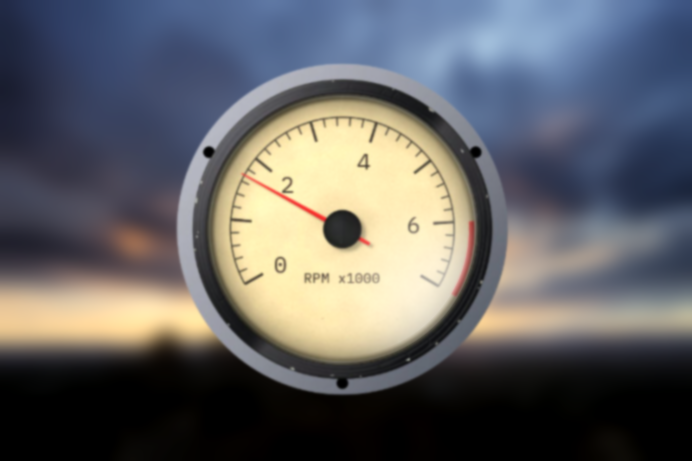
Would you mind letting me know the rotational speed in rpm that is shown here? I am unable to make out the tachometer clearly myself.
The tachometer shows 1700 rpm
